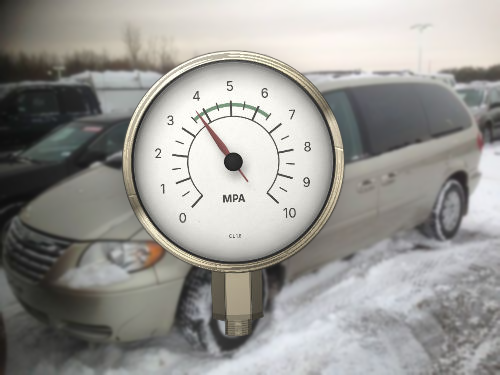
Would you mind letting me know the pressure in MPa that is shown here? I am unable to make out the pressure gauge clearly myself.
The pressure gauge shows 3.75 MPa
